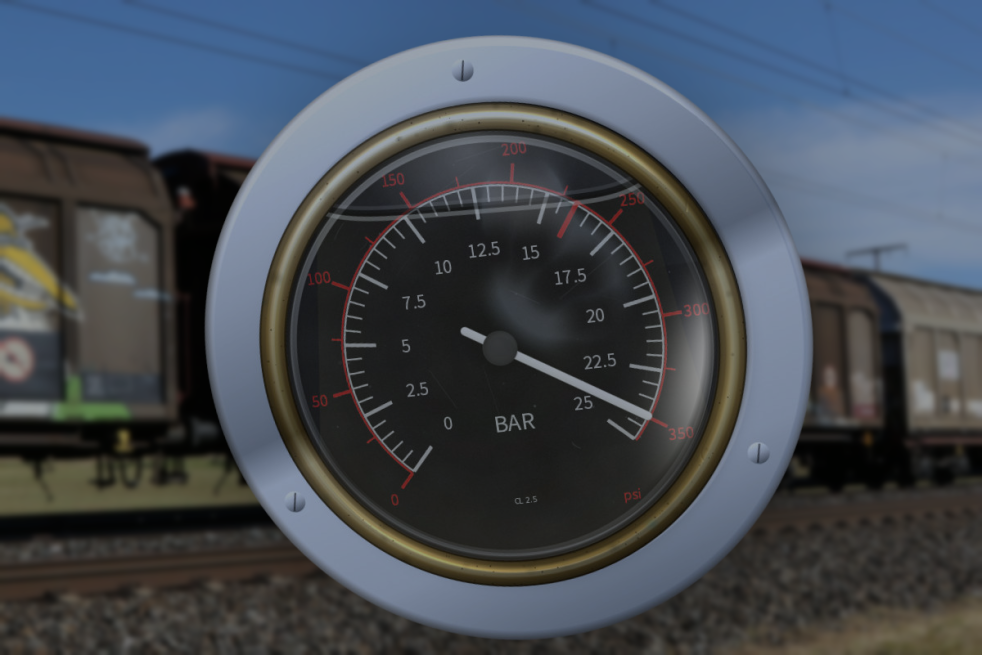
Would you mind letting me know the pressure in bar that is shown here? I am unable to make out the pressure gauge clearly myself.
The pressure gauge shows 24 bar
